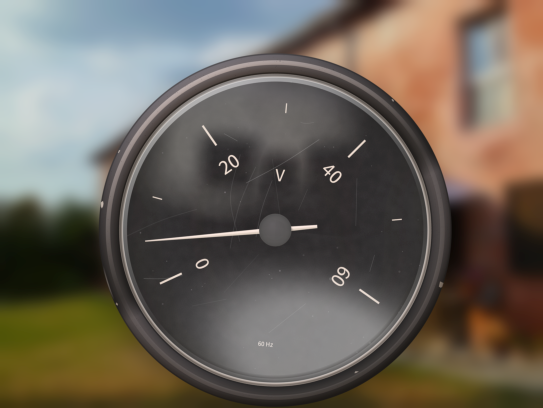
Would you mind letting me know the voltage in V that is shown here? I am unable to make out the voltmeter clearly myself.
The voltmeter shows 5 V
